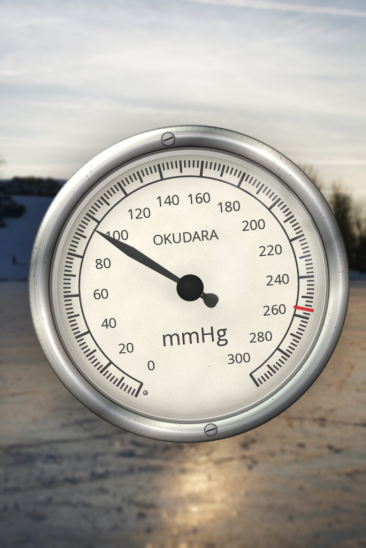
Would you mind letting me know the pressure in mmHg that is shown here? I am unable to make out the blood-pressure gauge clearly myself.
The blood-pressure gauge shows 96 mmHg
